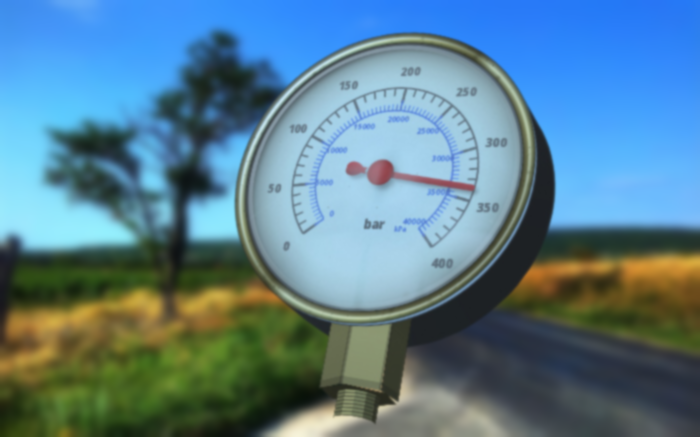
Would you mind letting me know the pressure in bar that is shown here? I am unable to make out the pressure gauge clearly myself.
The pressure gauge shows 340 bar
